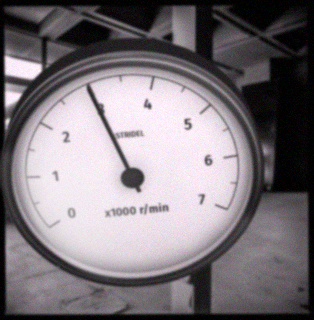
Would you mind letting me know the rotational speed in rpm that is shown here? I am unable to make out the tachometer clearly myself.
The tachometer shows 3000 rpm
